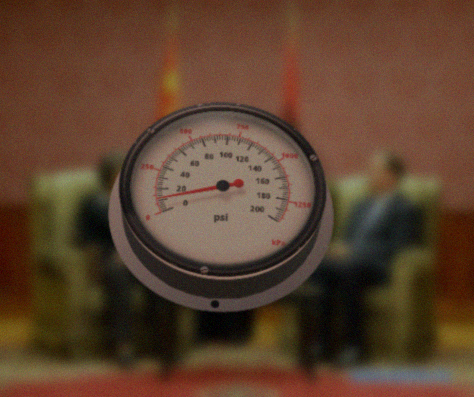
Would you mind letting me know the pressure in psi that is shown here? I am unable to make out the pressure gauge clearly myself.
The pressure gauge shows 10 psi
